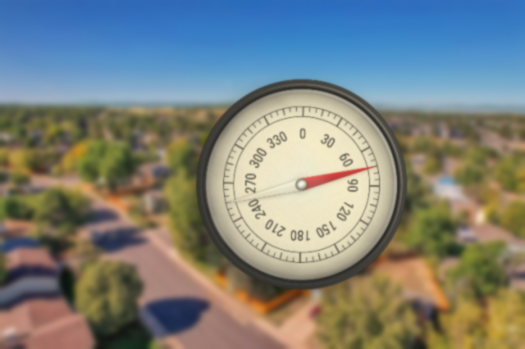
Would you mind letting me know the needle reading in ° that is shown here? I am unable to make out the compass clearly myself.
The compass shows 75 °
